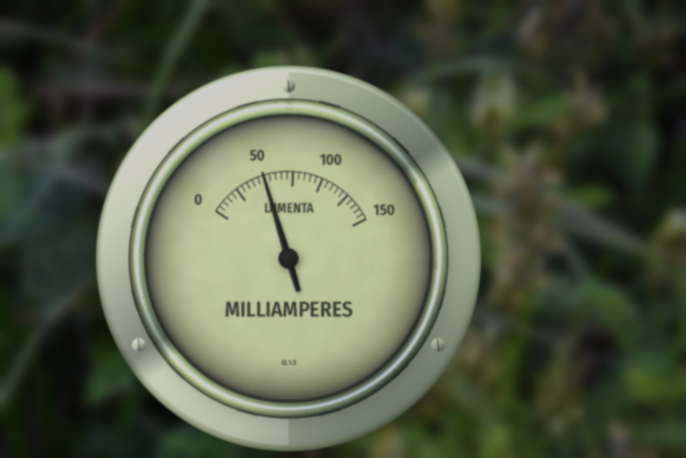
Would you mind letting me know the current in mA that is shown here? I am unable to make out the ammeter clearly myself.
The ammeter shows 50 mA
